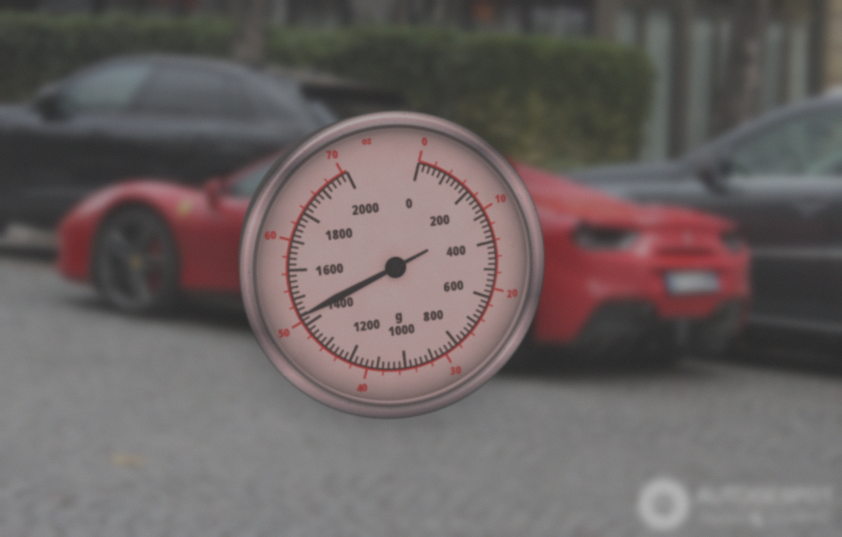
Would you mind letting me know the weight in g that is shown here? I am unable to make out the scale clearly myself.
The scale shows 1440 g
